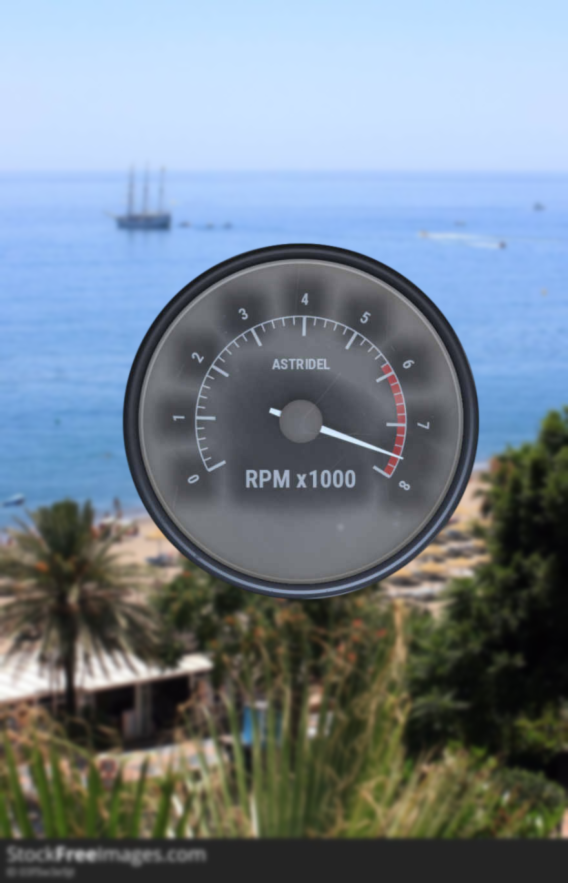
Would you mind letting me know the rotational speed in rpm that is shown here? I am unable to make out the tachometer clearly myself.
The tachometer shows 7600 rpm
